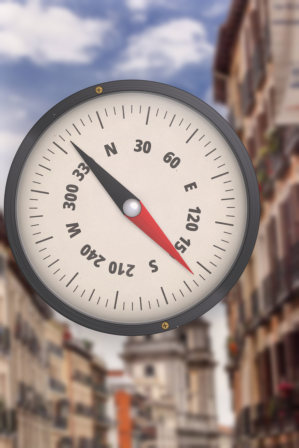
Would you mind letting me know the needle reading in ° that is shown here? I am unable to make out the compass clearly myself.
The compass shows 157.5 °
